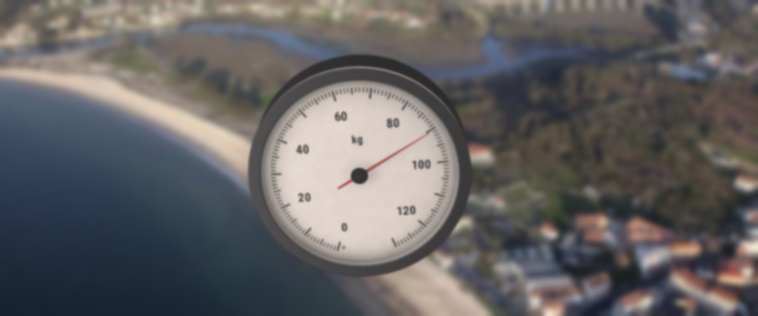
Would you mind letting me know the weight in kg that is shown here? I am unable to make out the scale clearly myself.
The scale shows 90 kg
